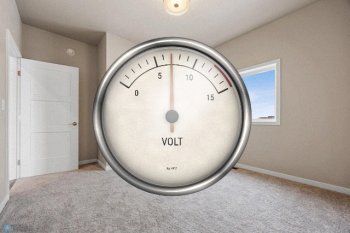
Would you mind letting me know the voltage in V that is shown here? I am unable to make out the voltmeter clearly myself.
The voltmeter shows 7 V
